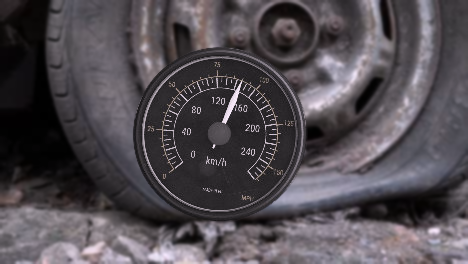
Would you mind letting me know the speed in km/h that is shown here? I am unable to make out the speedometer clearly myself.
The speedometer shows 145 km/h
